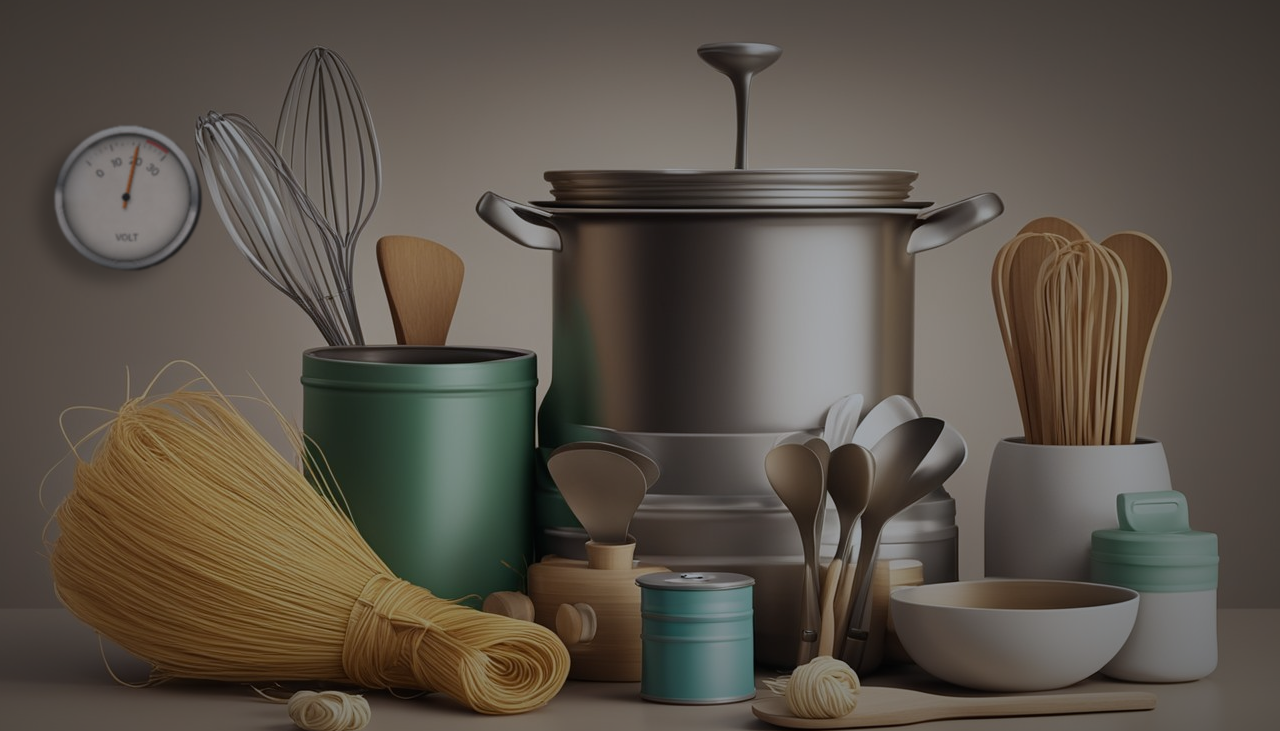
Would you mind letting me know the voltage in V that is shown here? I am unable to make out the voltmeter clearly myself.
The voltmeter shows 20 V
